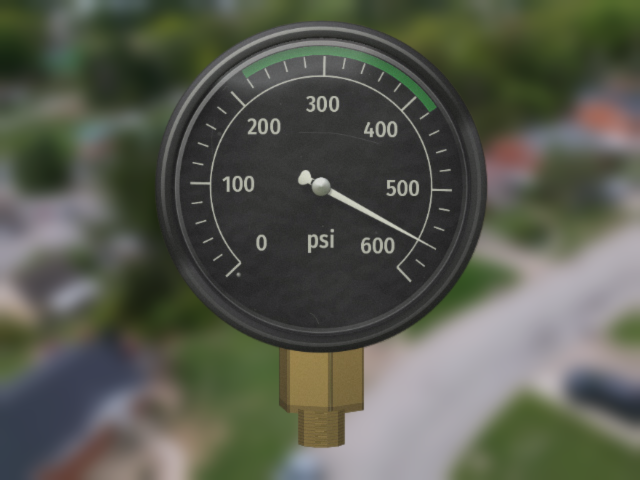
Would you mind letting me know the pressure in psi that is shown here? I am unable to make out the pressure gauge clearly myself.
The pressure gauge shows 560 psi
